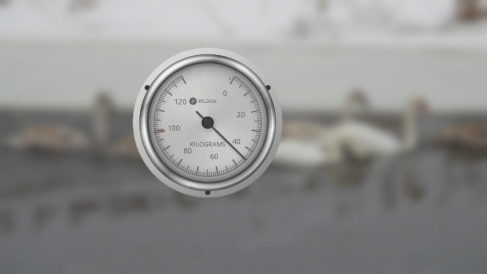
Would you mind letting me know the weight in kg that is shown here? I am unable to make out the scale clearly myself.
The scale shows 45 kg
